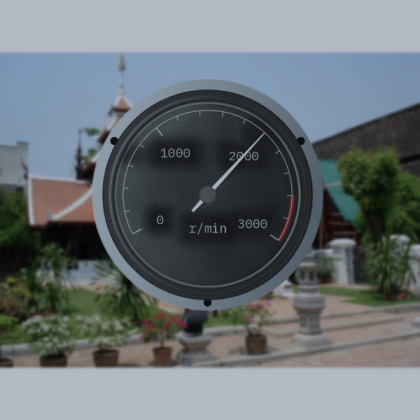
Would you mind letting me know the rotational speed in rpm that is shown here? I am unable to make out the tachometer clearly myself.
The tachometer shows 2000 rpm
